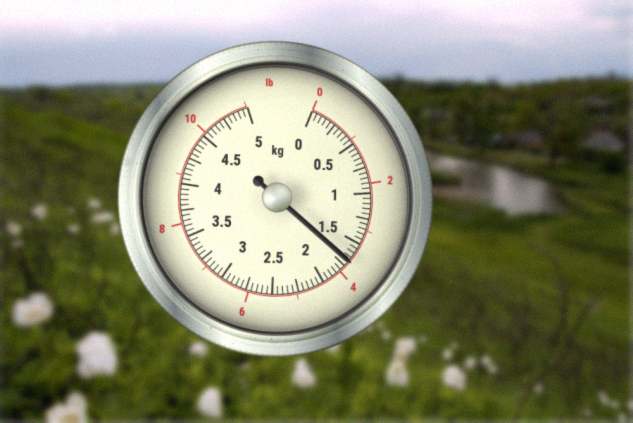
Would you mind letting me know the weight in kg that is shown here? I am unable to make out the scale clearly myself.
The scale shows 1.7 kg
